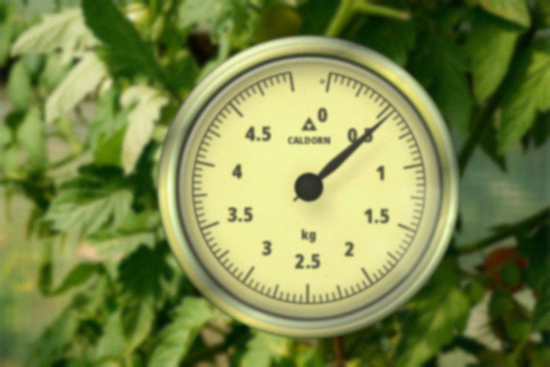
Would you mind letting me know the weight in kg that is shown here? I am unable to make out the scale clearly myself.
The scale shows 0.55 kg
